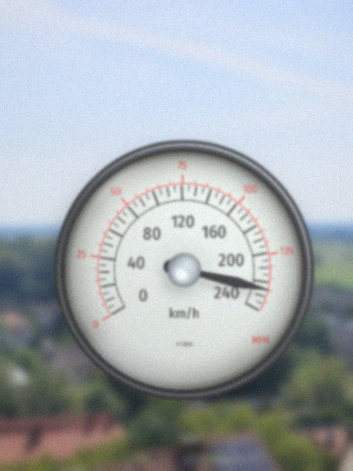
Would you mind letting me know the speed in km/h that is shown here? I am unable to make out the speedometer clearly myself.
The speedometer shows 225 km/h
